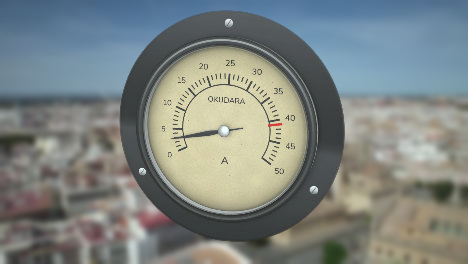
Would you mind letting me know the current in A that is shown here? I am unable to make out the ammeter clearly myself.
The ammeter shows 3 A
